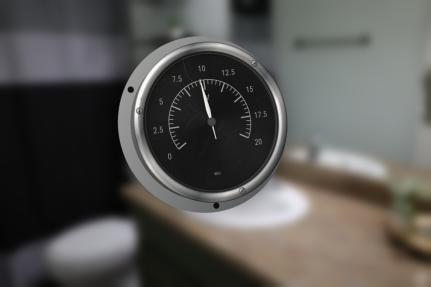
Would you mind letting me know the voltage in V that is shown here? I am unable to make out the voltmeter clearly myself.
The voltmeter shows 9.5 V
